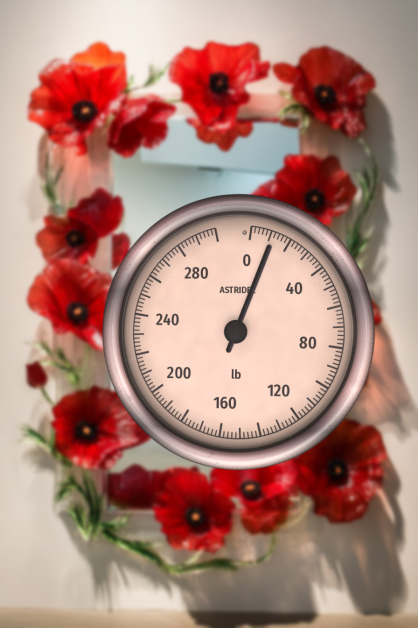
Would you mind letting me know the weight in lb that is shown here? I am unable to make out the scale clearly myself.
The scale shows 12 lb
